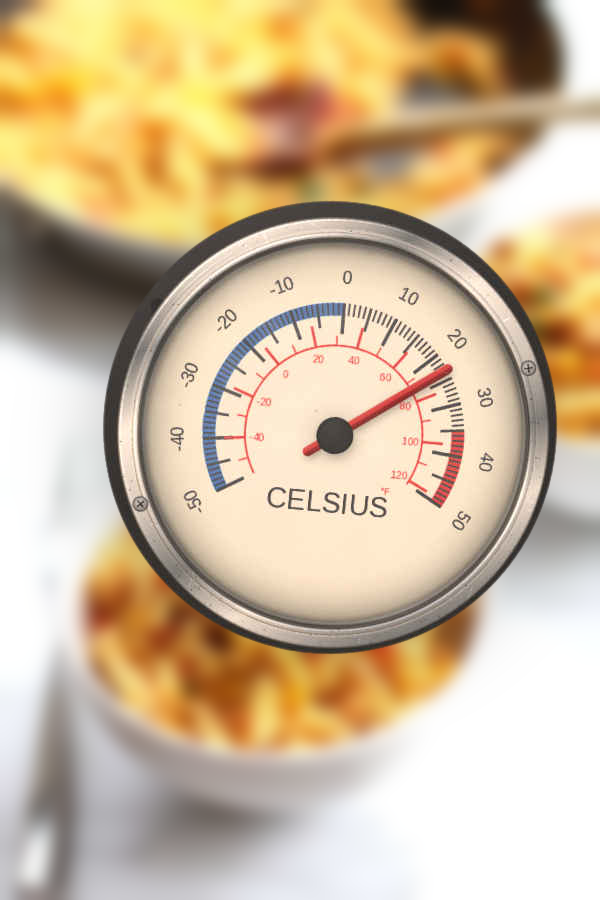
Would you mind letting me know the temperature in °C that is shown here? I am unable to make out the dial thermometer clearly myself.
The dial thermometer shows 23 °C
